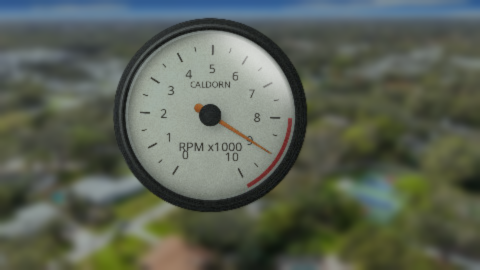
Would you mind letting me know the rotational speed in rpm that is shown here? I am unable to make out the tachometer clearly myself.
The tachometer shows 9000 rpm
